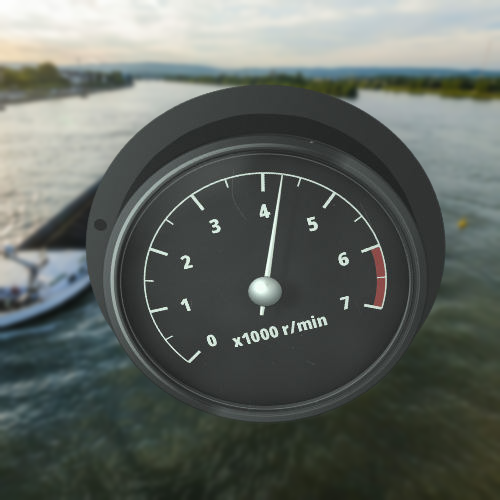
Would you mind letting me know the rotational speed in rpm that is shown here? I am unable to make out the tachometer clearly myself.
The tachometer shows 4250 rpm
